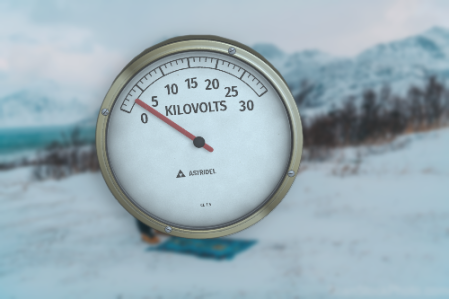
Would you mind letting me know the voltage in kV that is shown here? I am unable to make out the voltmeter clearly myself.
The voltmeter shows 3 kV
